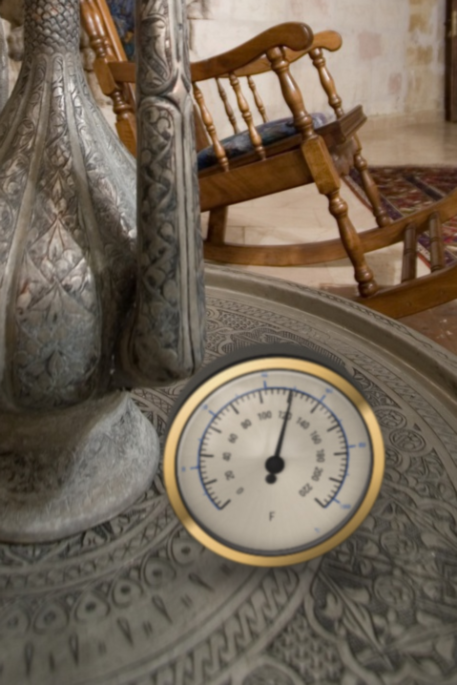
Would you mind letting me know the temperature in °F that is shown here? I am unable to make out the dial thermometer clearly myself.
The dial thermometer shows 120 °F
